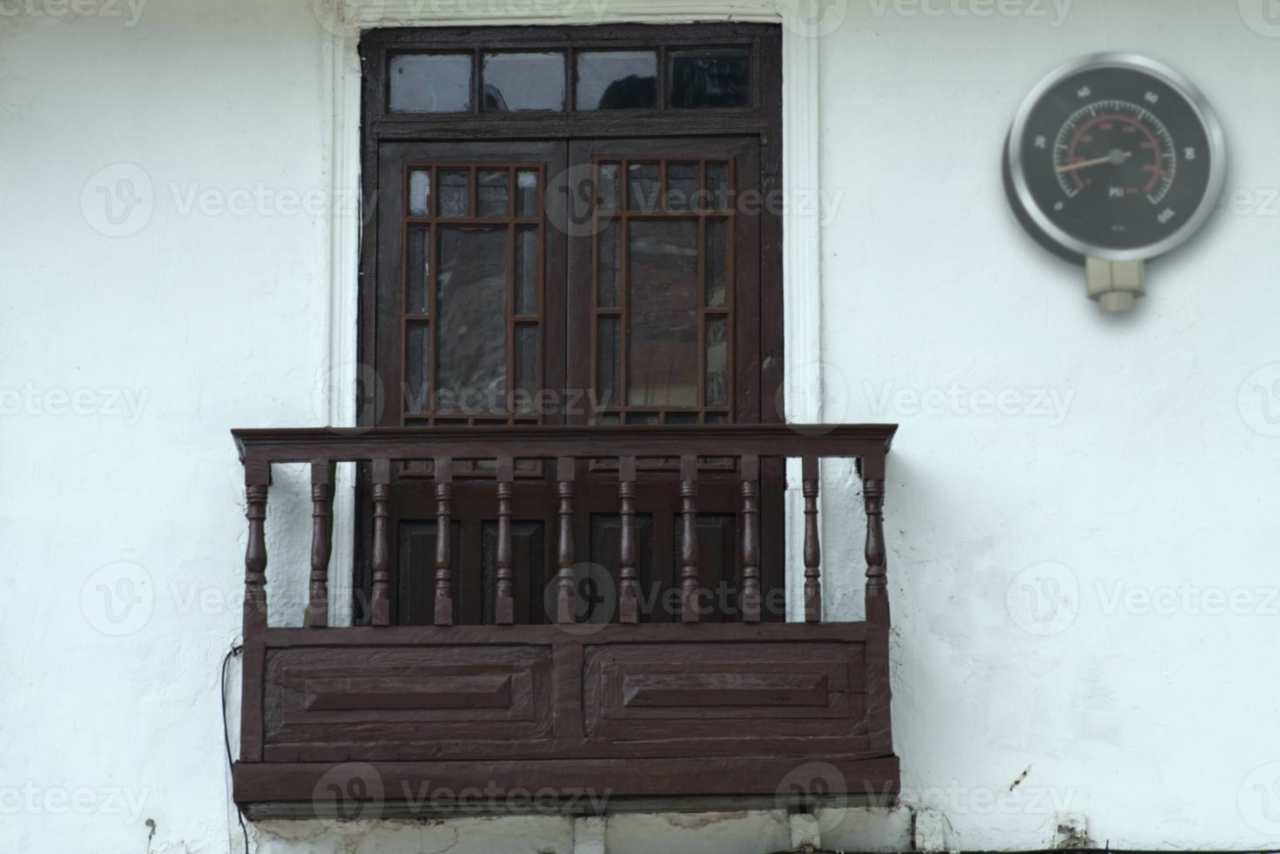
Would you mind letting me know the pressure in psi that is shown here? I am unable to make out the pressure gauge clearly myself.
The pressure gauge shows 10 psi
